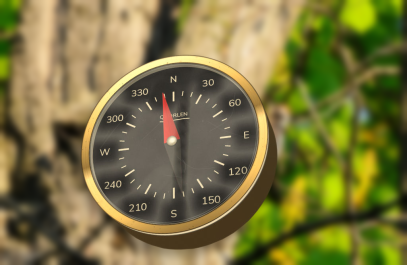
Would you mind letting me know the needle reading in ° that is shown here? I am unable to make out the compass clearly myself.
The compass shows 350 °
